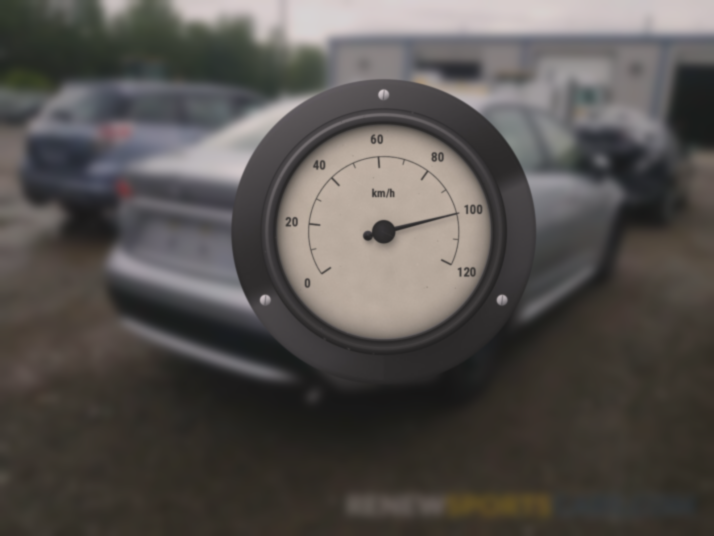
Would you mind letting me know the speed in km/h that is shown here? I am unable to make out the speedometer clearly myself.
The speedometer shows 100 km/h
